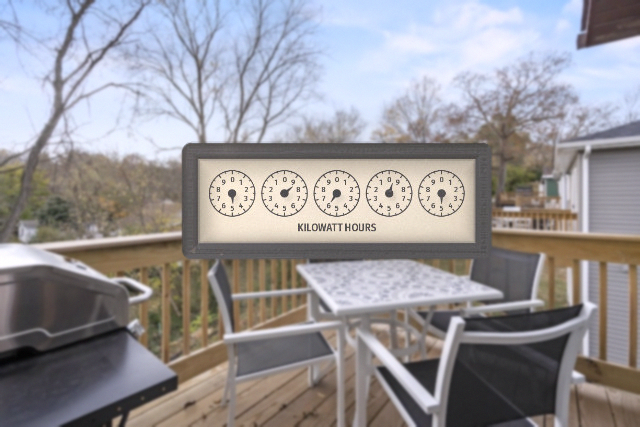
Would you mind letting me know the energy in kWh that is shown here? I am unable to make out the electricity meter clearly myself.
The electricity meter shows 48595 kWh
